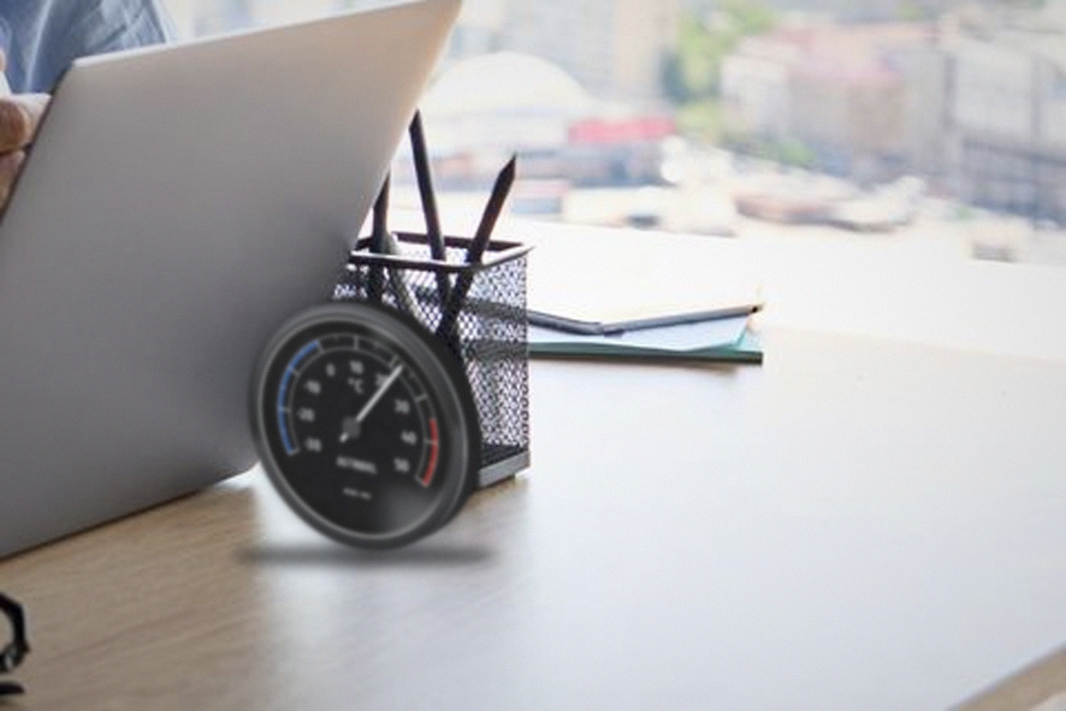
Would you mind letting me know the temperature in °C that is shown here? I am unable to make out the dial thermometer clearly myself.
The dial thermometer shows 22.5 °C
